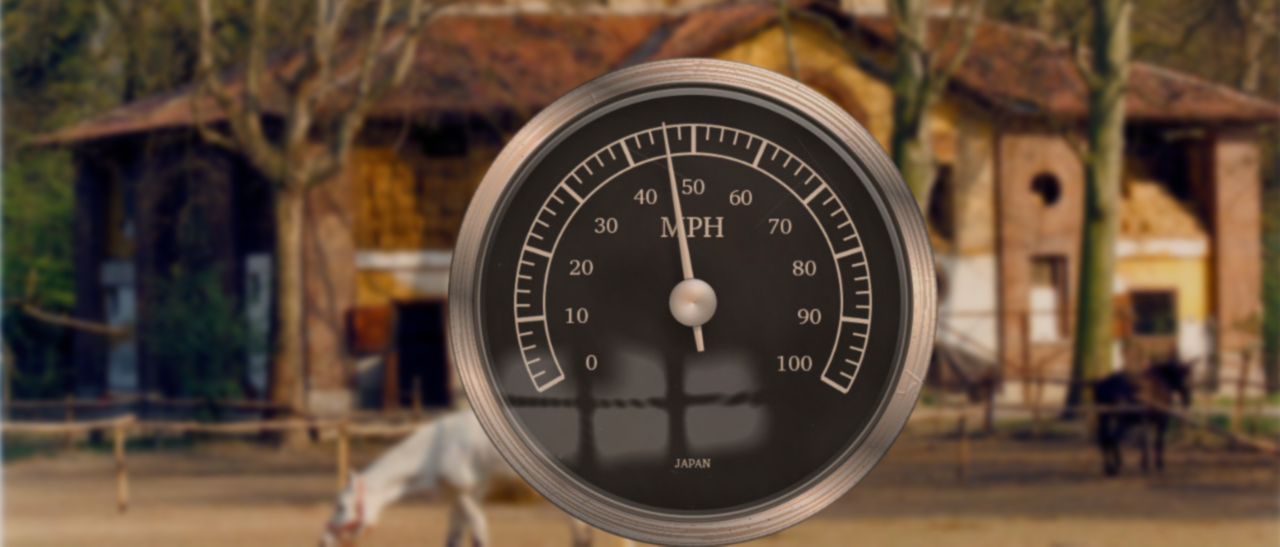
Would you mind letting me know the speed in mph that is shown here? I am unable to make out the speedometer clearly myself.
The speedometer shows 46 mph
